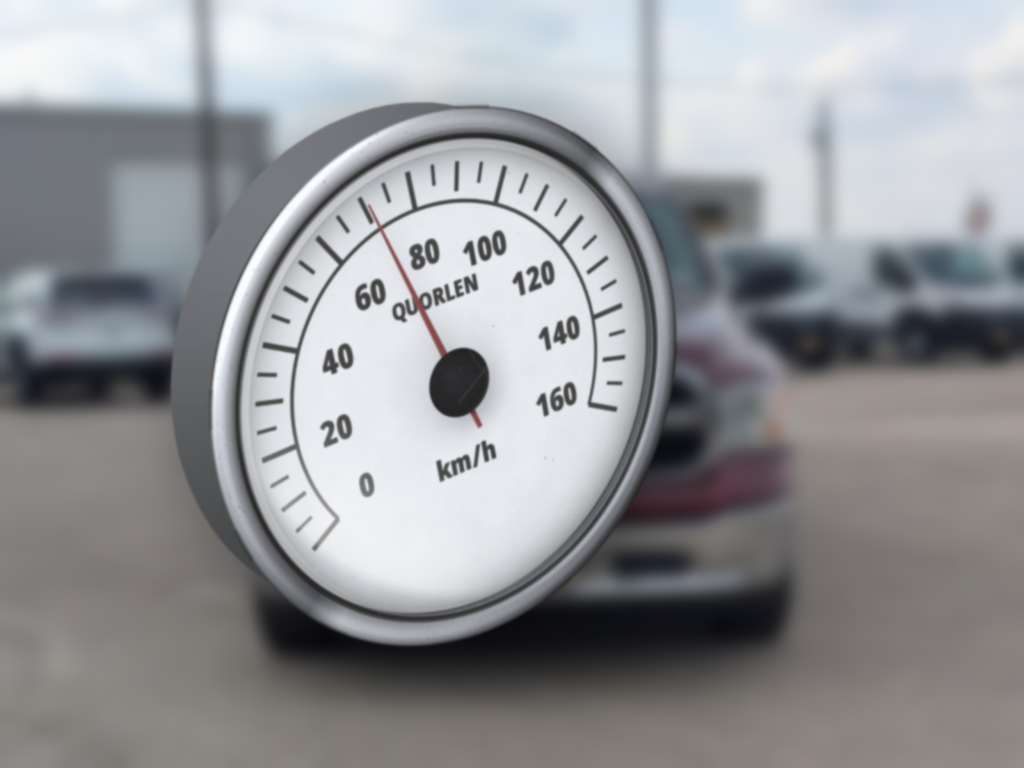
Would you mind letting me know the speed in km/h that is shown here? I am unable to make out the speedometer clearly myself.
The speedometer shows 70 km/h
